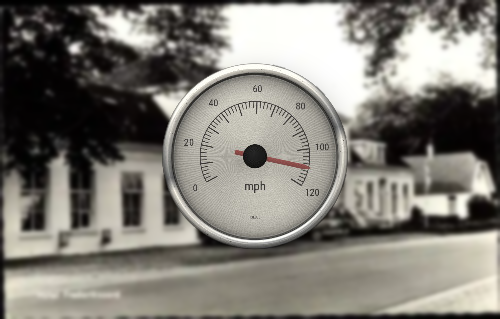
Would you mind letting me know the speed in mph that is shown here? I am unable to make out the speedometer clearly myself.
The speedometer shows 110 mph
